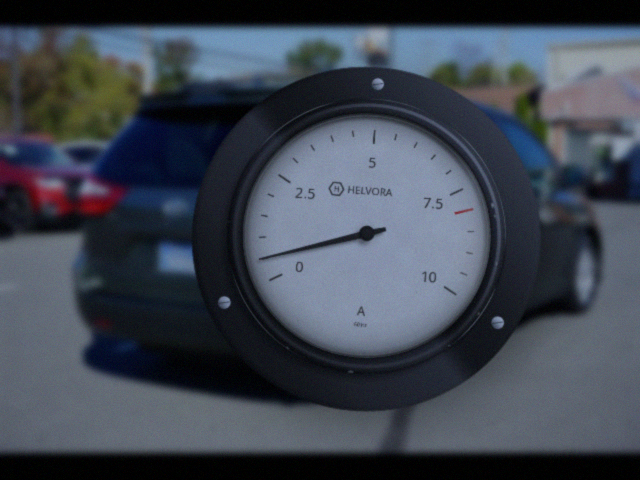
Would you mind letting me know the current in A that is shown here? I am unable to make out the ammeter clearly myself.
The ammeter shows 0.5 A
